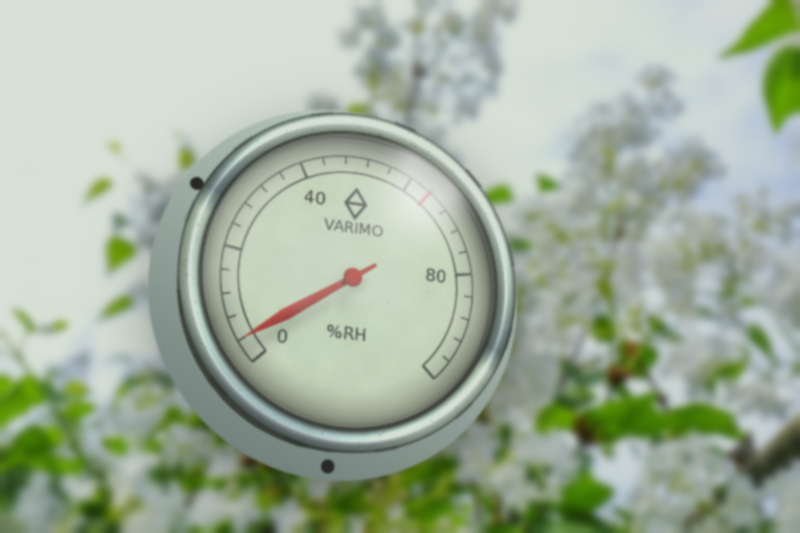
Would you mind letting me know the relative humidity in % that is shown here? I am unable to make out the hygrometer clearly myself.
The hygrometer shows 4 %
